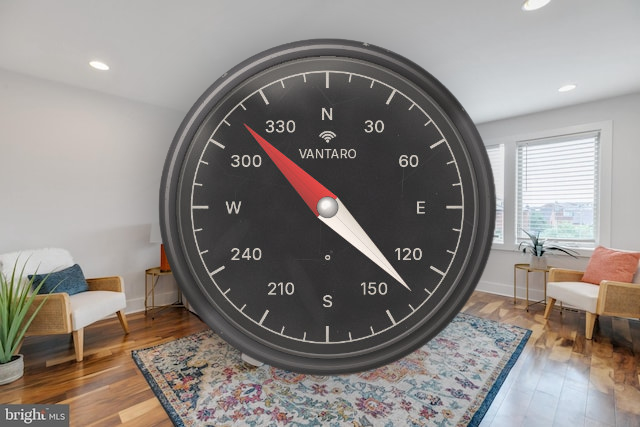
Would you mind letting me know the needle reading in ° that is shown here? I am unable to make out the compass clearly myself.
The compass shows 315 °
